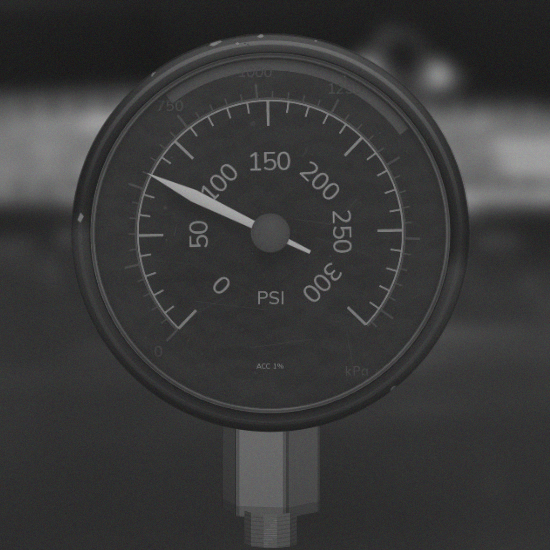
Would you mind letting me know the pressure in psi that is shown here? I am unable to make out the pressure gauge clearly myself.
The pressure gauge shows 80 psi
